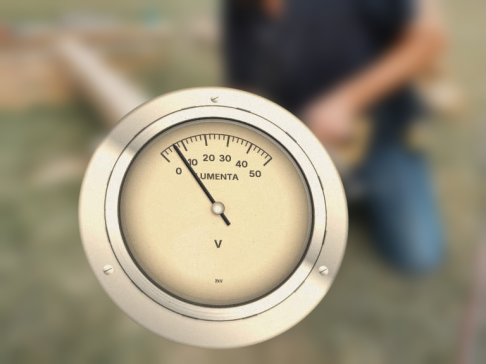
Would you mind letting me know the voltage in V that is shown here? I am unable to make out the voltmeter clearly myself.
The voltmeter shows 6 V
